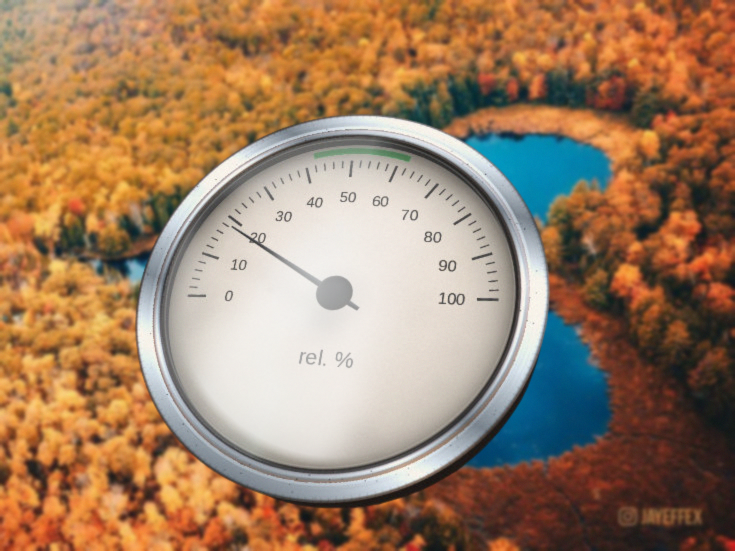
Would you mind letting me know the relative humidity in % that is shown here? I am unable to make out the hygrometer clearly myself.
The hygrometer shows 18 %
